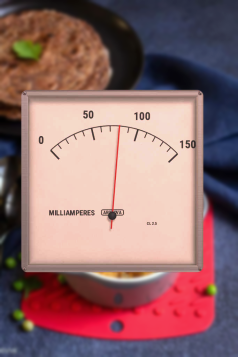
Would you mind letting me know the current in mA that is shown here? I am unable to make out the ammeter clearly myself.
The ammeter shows 80 mA
